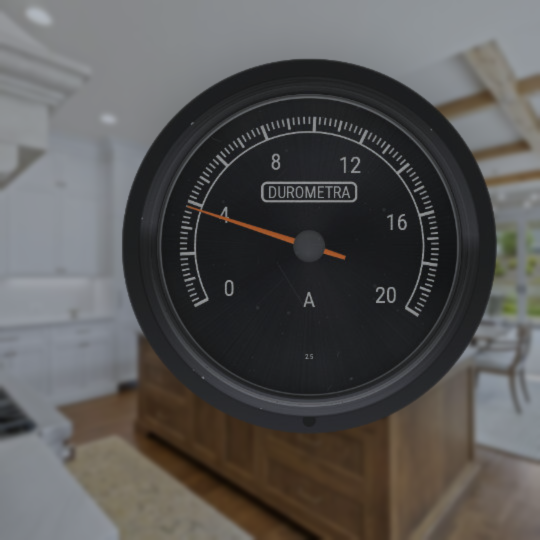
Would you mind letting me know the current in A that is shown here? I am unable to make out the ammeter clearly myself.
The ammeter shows 3.8 A
